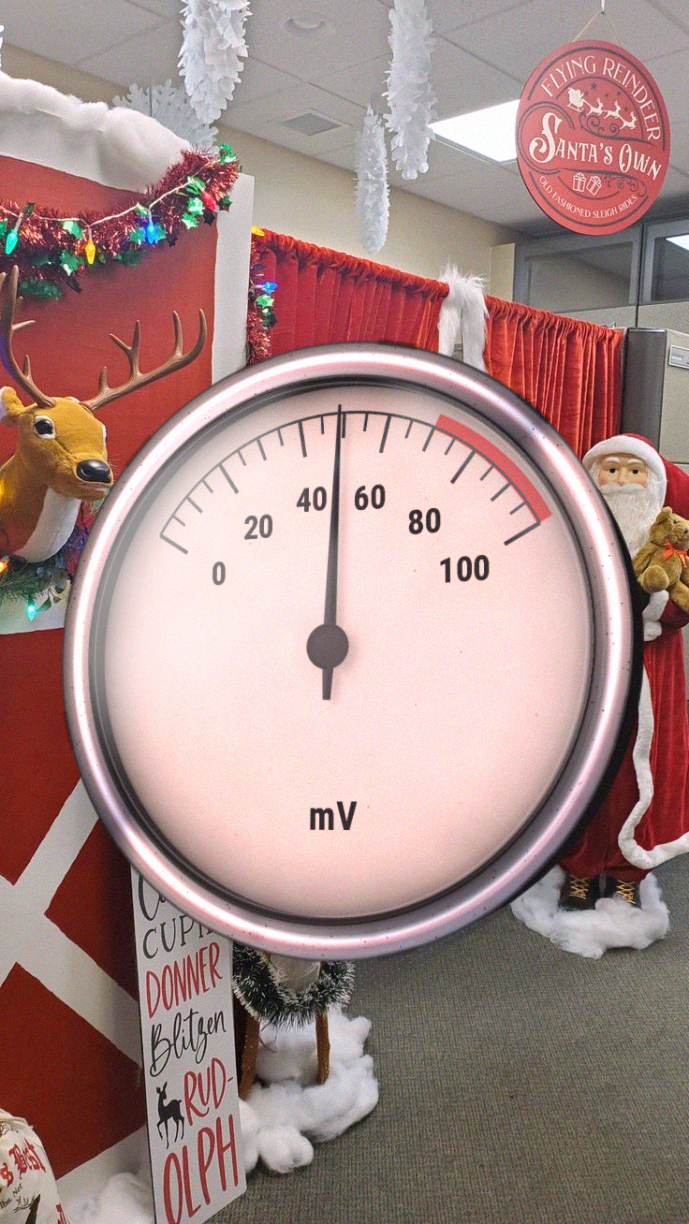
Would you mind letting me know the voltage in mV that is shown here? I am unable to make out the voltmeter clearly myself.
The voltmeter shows 50 mV
